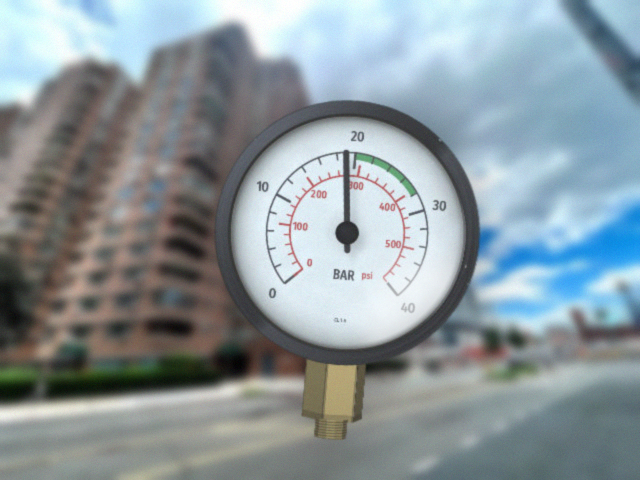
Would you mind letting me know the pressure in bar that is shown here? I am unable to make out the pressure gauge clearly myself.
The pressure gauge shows 19 bar
